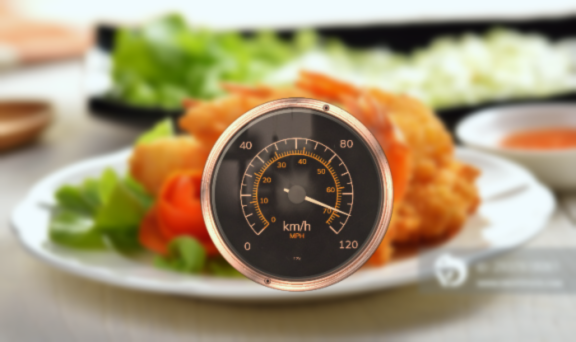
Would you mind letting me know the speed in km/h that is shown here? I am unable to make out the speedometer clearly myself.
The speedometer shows 110 km/h
